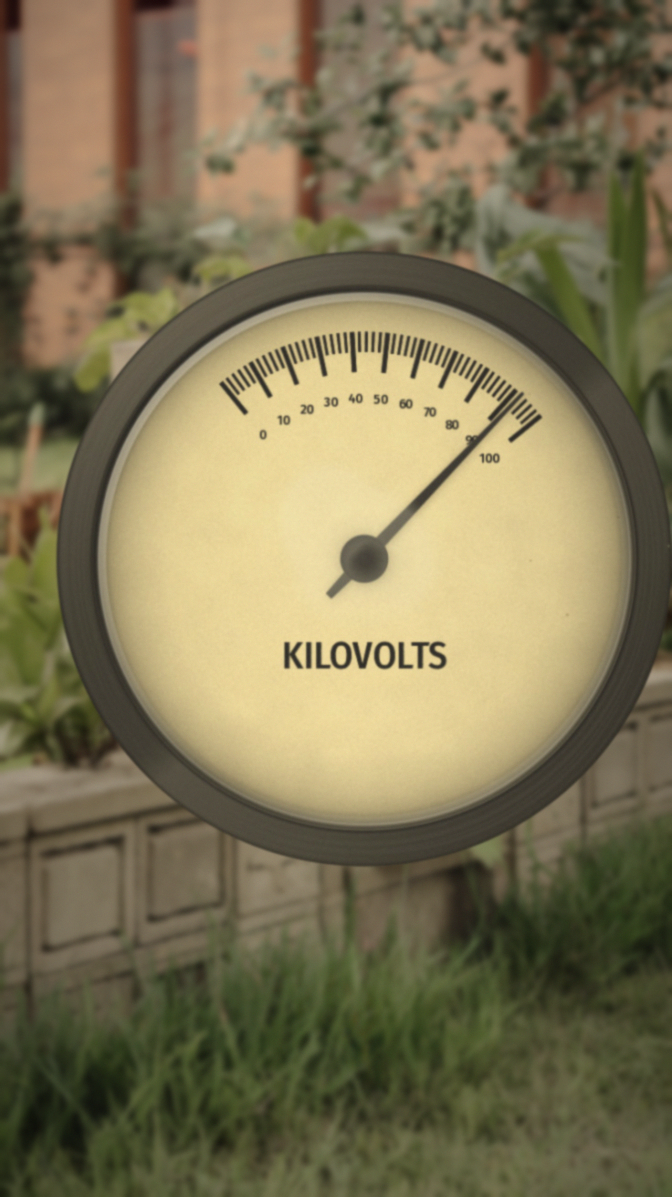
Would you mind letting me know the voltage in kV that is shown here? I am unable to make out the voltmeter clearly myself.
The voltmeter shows 92 kV
